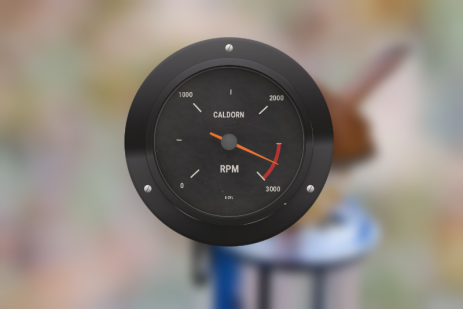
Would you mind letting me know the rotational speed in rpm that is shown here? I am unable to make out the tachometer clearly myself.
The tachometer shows 2750 rpm
